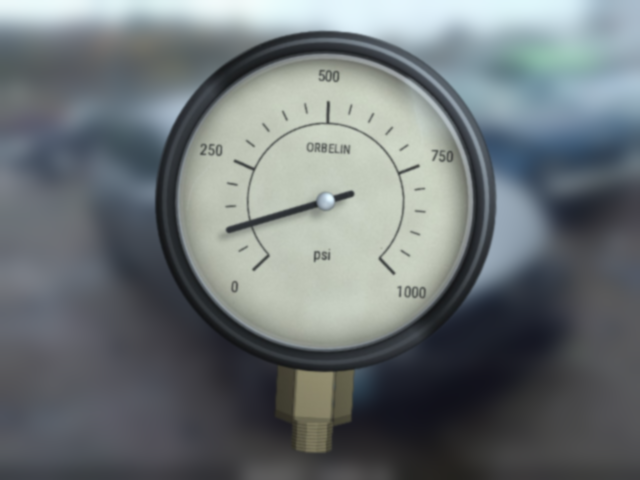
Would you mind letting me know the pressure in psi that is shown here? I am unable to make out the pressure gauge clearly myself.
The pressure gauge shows 100 psi
